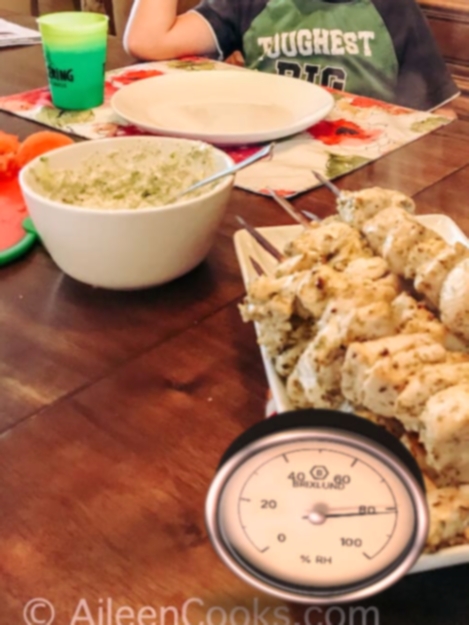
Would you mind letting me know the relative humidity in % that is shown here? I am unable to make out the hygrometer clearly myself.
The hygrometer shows 80 %
